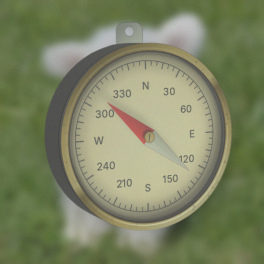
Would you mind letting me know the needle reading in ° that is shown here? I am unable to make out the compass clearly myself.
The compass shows 310 °
